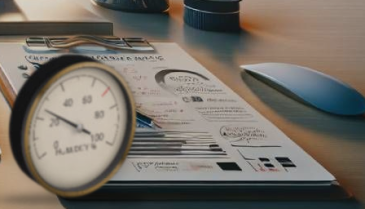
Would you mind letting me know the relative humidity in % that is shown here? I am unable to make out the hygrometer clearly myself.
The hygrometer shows 25 %
